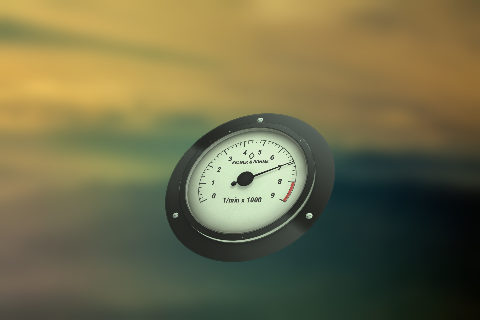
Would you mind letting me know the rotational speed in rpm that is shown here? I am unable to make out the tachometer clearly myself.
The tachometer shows 7000 rpm
